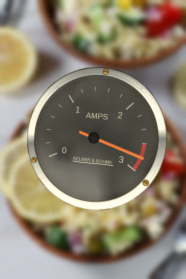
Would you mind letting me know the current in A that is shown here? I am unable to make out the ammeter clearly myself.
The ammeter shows 2.8 A
